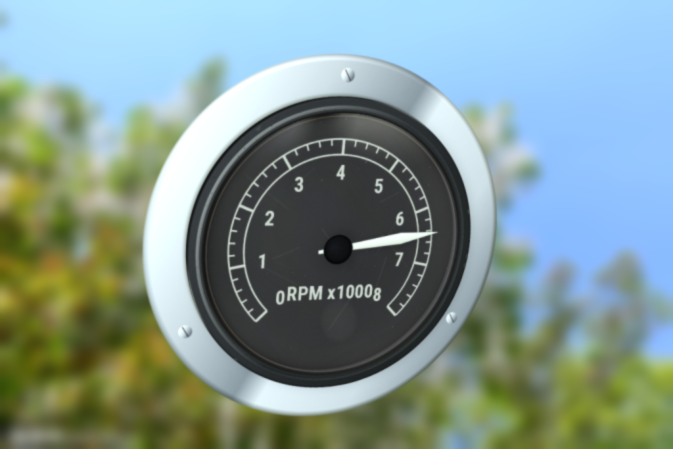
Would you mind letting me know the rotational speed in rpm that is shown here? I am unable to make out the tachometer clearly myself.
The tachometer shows 6400 rpm
